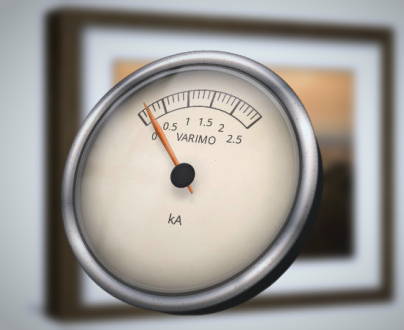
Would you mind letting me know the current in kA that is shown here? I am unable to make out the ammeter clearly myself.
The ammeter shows 0.2 kA
